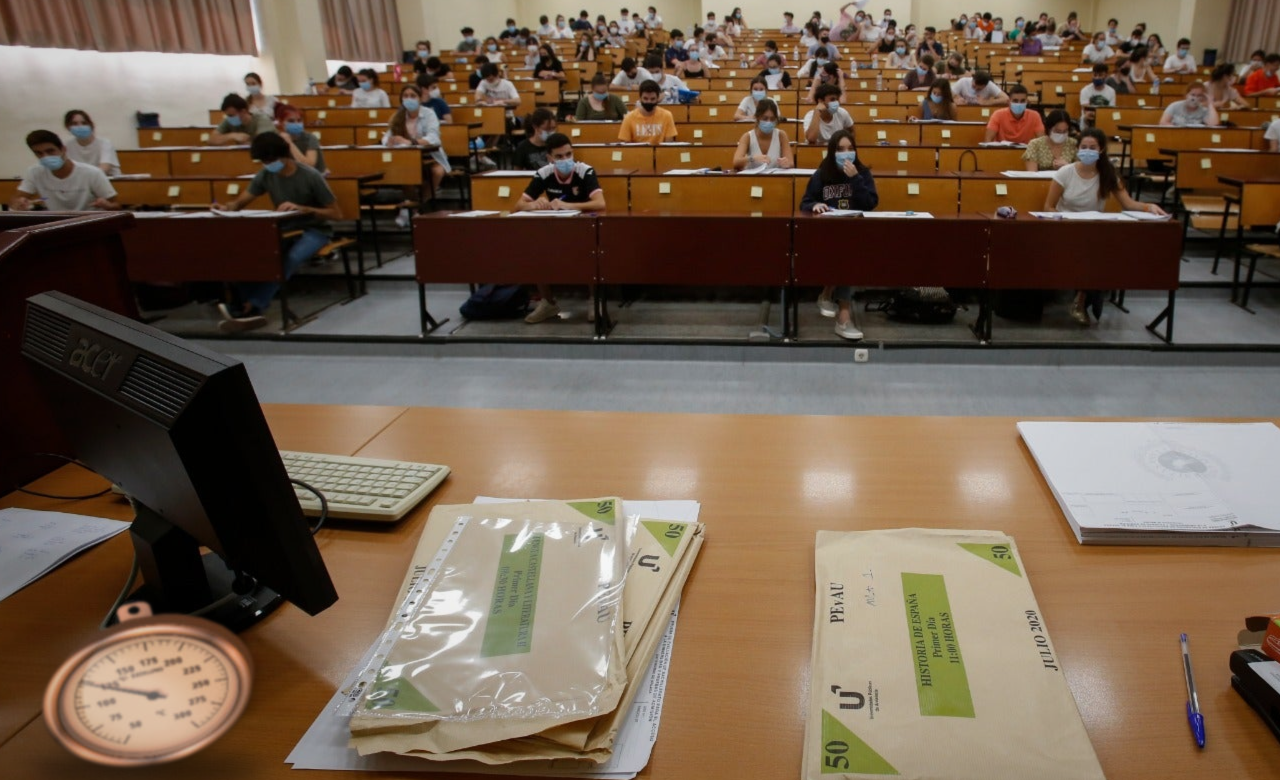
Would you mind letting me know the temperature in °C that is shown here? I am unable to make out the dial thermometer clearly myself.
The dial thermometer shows 125 °C
